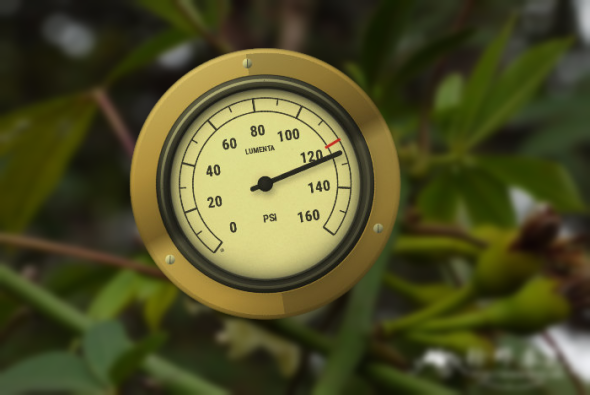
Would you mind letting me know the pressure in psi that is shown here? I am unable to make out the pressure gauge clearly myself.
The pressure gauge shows 125 psi
